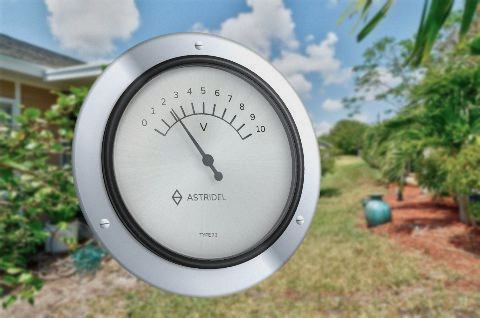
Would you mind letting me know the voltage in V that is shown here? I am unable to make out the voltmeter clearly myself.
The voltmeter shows 2 V
